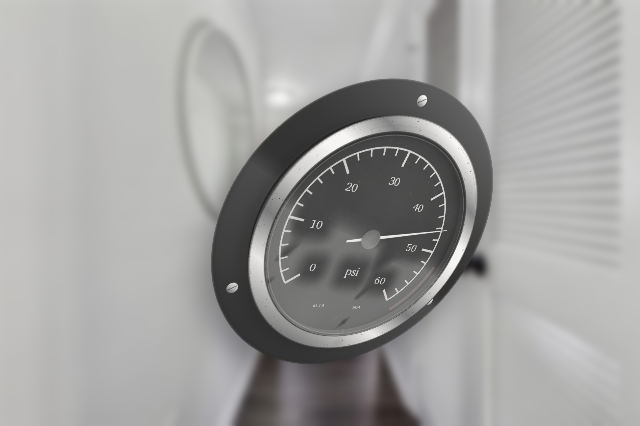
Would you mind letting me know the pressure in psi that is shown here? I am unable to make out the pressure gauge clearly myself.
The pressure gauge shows 46 psi
